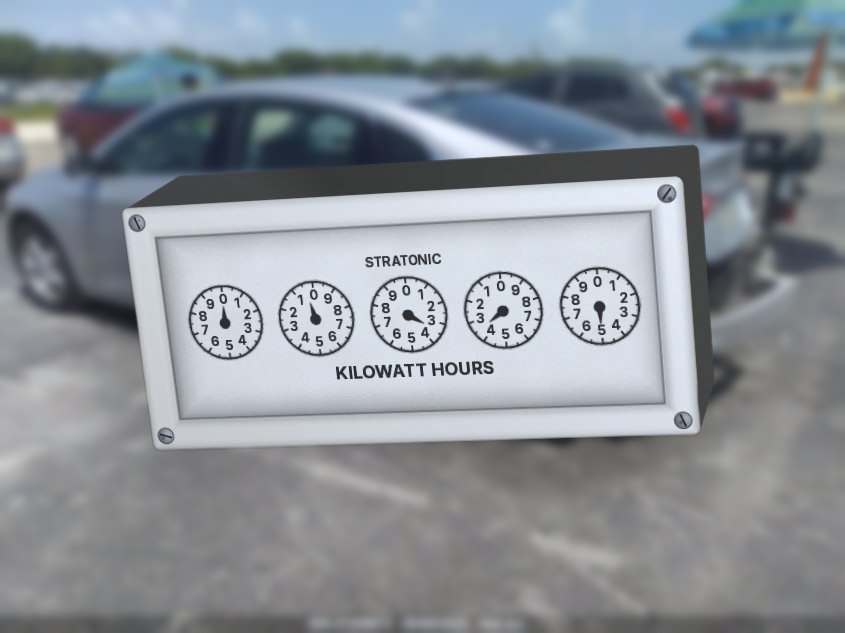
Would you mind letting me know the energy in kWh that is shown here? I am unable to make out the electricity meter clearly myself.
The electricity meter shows 335 kWh
